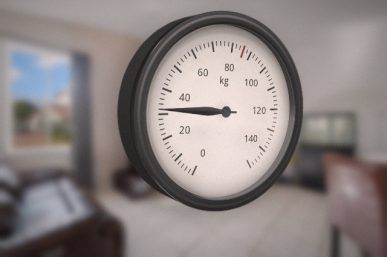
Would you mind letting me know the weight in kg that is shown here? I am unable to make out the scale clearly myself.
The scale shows 32 kg
